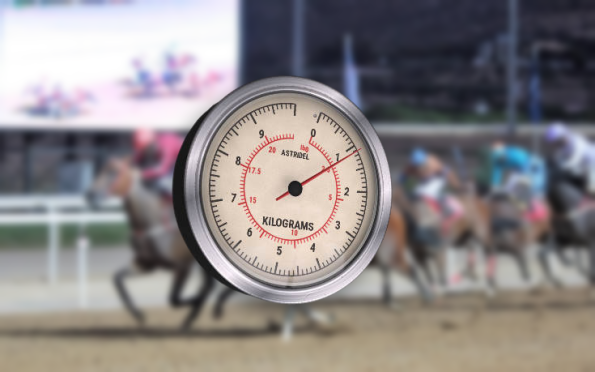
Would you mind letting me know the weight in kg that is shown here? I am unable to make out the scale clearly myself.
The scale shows 1.1 kg
